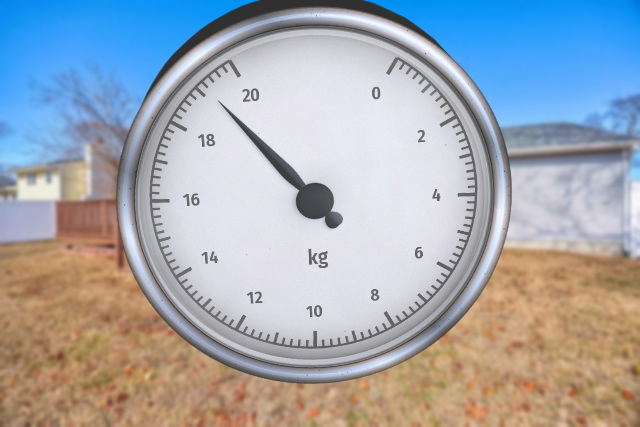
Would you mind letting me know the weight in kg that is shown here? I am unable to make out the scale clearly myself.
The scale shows 19.2 kg
